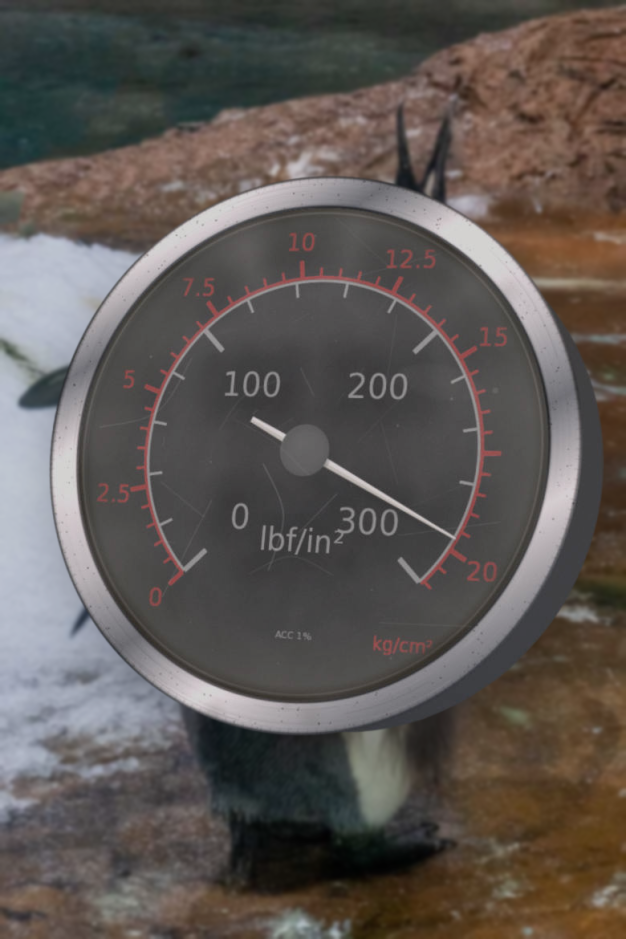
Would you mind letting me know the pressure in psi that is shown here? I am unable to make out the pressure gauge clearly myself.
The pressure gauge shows 280 psi
